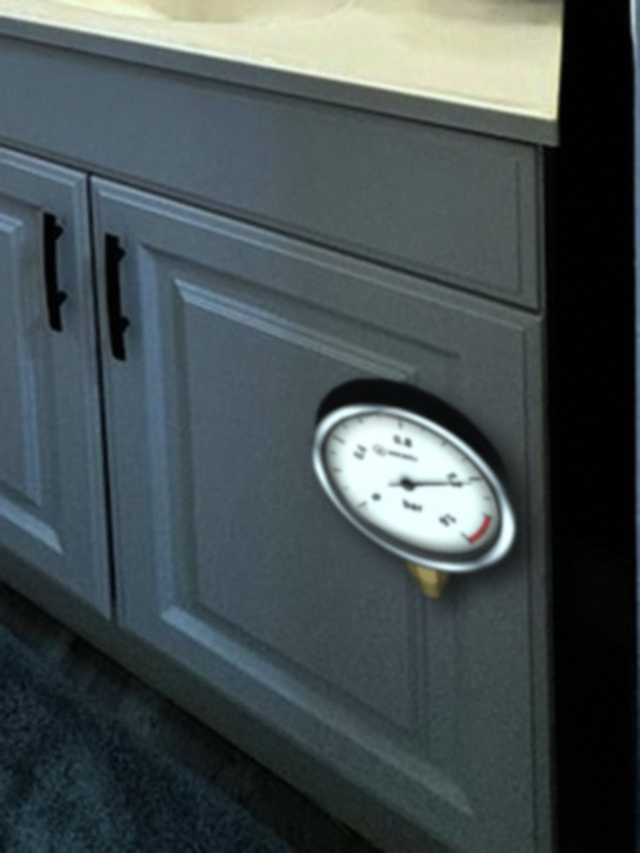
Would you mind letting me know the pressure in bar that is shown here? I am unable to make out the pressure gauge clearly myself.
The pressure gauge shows 1.2 bar
